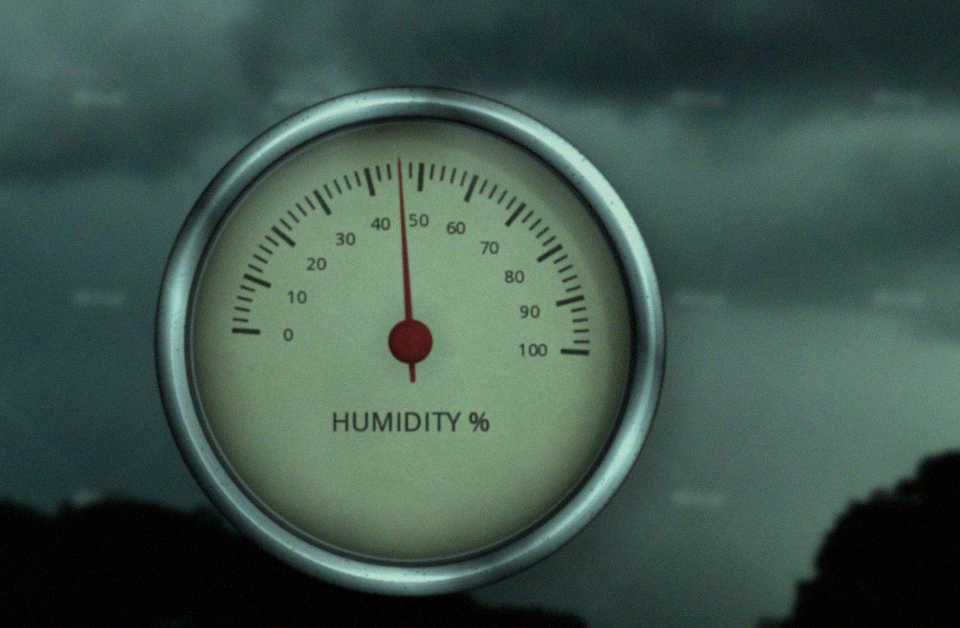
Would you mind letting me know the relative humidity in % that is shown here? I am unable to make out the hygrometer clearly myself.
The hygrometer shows 46 %
